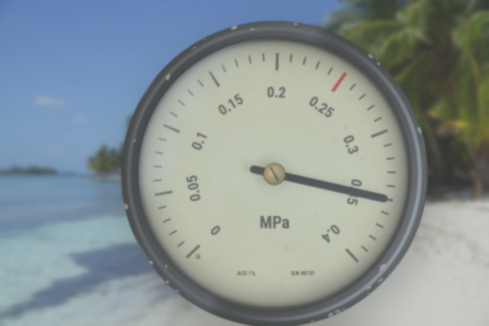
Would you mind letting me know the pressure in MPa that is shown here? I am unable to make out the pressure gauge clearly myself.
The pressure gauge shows 0.35 MPa
